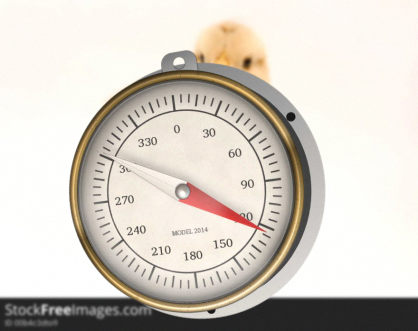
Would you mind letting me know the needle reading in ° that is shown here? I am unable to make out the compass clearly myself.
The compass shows 122.5 °
